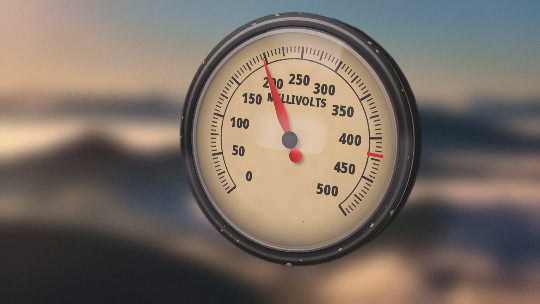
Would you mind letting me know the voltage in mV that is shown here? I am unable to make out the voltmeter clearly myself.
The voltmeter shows 200 mV
